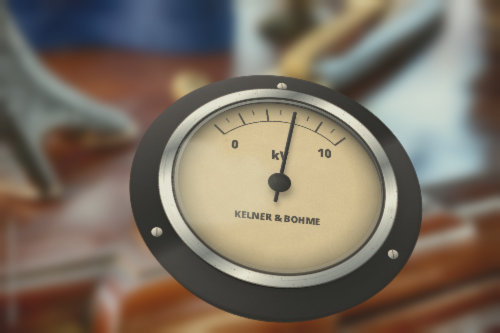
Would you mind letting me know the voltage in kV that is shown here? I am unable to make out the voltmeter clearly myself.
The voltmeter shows 6 kV
